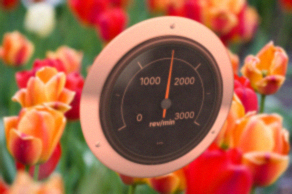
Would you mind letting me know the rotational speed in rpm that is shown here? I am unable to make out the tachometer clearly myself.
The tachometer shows 1500 rpm
